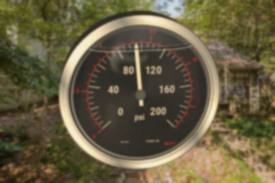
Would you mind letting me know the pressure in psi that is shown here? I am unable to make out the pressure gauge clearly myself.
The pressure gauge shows 95 psi
